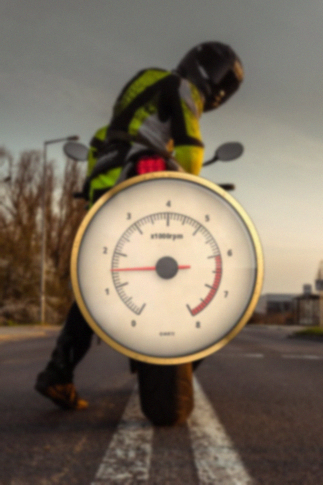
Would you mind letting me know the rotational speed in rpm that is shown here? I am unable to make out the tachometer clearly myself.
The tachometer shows 1500 rpm
